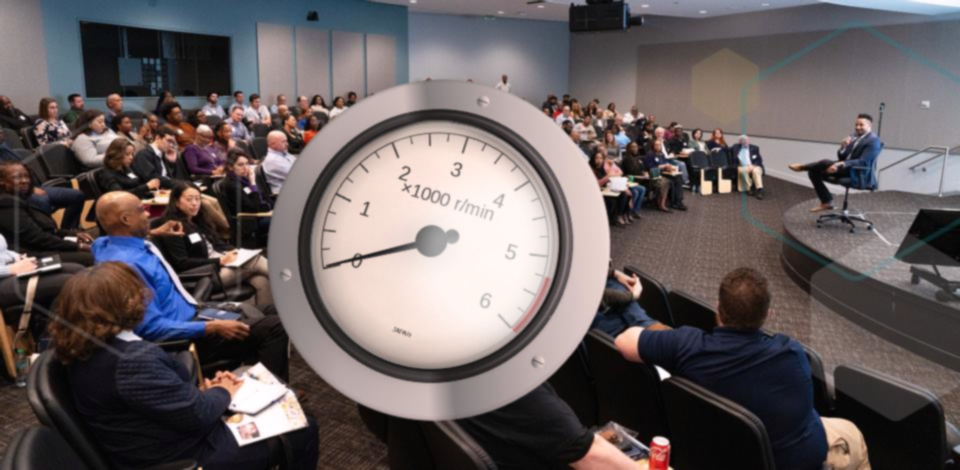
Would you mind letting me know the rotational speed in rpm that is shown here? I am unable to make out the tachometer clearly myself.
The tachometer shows 0 rpm
